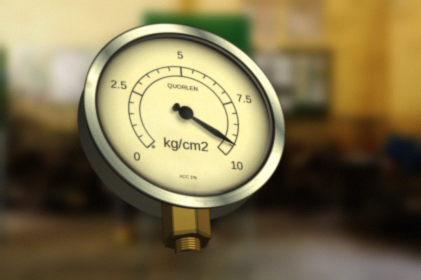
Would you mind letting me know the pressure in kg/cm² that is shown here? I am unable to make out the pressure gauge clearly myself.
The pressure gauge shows 9.5 kg/cm²
